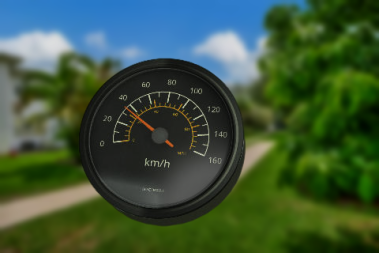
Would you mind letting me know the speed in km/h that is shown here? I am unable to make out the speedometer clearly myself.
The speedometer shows 35 km/h
